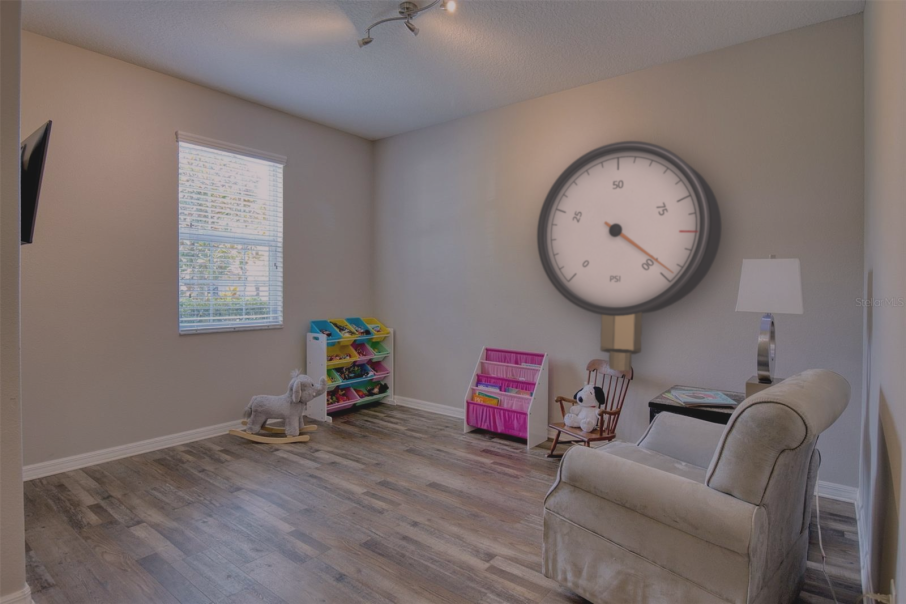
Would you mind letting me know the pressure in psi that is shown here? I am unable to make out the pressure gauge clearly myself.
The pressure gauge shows 97.5 psi
